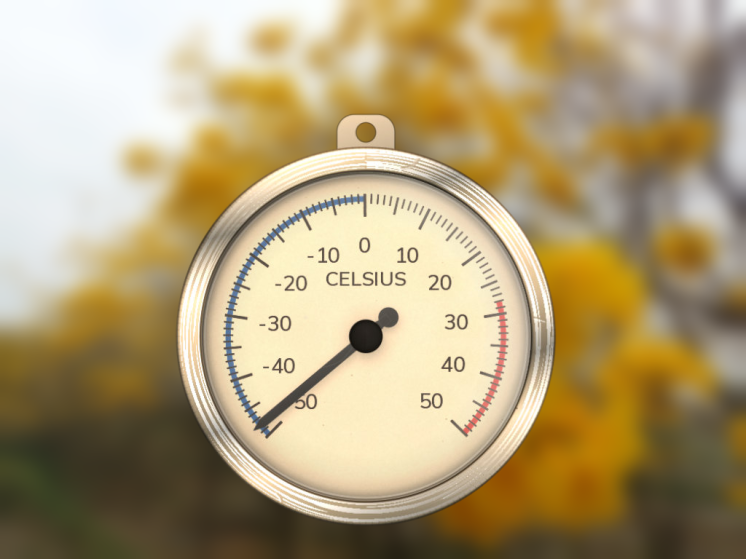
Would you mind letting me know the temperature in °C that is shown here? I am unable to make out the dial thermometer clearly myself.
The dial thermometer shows -48 °C
